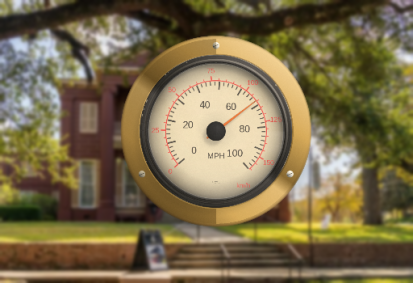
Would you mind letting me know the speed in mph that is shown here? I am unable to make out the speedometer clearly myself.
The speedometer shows 68 mph
